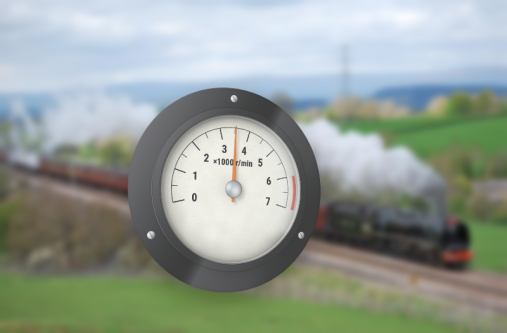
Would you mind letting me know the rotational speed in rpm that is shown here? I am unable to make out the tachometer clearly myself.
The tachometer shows 3500 rpm
